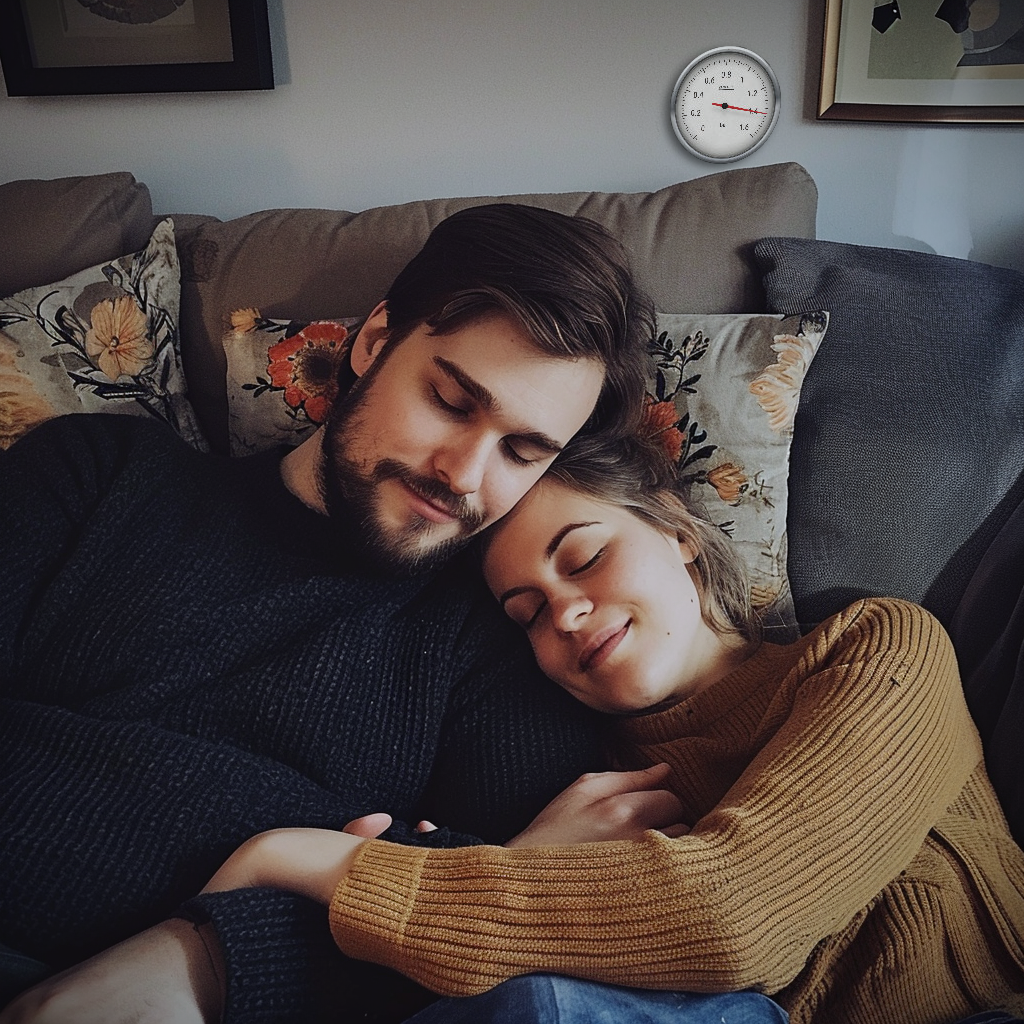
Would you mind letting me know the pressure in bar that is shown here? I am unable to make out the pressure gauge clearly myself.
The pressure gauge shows 1.4 bar
